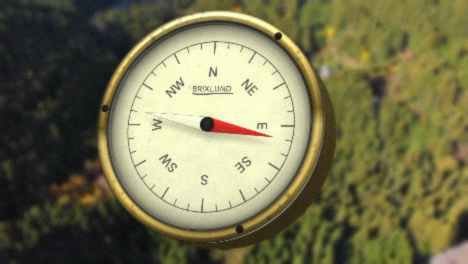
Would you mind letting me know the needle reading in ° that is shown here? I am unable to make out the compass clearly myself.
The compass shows 100 °
